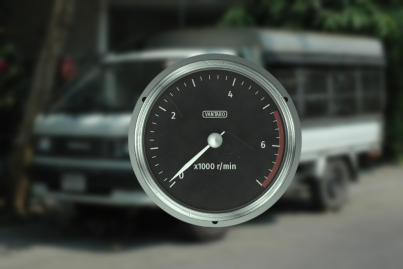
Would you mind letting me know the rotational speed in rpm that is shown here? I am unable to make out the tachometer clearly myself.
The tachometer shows 100 rpm
